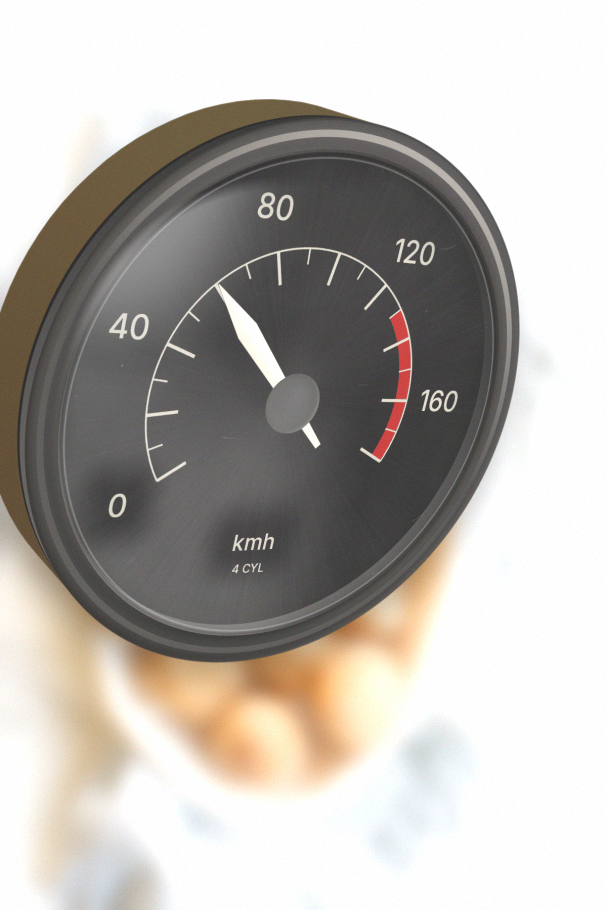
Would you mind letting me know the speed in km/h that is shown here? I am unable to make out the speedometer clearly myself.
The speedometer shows 60 km/h
